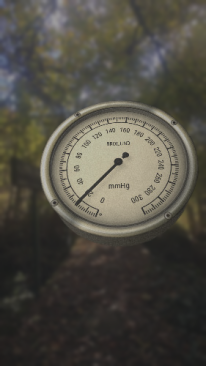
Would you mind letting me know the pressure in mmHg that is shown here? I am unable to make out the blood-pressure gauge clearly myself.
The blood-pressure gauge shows 20 mmHg
